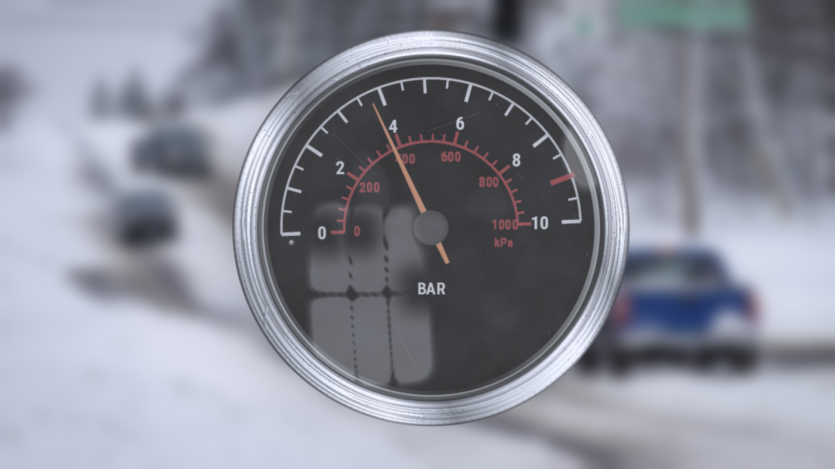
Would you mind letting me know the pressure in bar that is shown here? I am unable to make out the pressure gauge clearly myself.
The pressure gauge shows 3.75 bar
